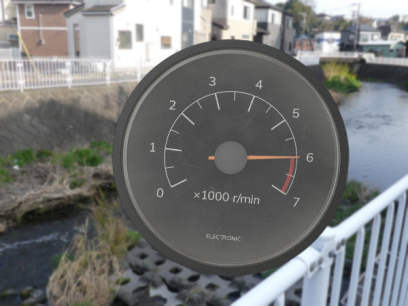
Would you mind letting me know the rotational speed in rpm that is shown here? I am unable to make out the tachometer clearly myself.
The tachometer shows 6000 rpm
